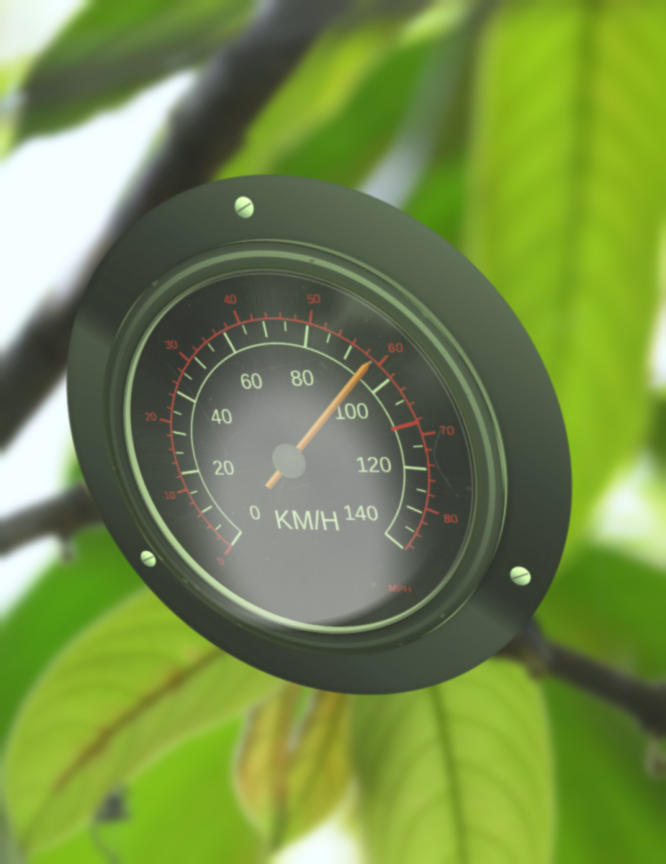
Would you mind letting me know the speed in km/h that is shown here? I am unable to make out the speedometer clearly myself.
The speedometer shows 95 km/h
